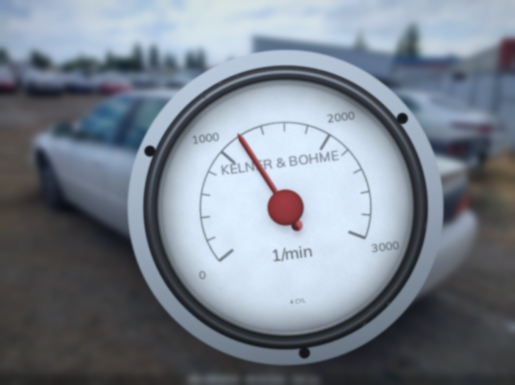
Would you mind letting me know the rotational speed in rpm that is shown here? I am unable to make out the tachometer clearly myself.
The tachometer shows 1200 rpm
